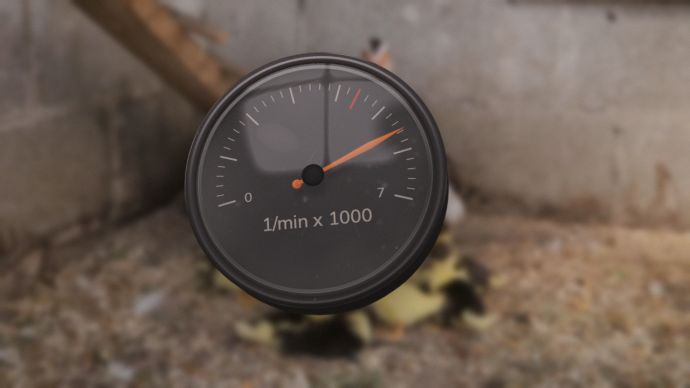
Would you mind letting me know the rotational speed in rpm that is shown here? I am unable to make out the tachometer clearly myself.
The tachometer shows 5600 rpm
